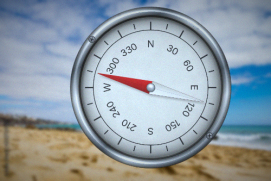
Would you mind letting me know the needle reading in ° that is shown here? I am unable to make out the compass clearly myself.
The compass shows 285 °
